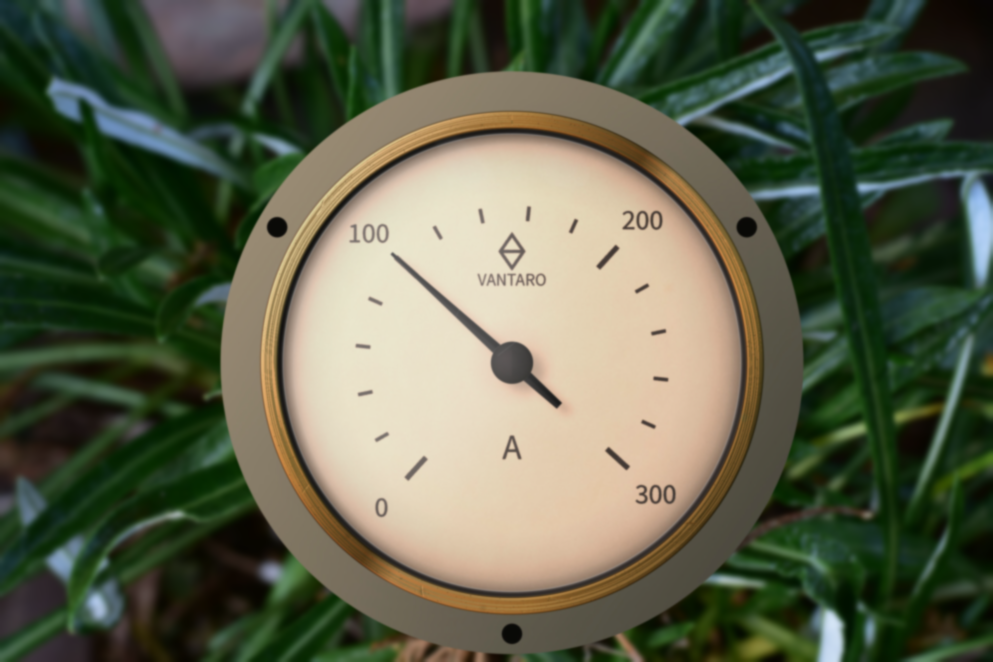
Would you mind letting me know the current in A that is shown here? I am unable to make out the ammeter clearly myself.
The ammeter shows 100 A
